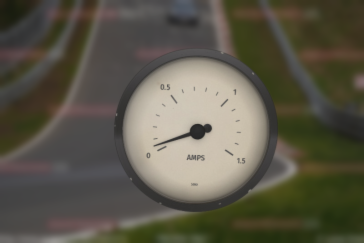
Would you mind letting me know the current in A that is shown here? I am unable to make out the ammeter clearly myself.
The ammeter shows 0.05 A
